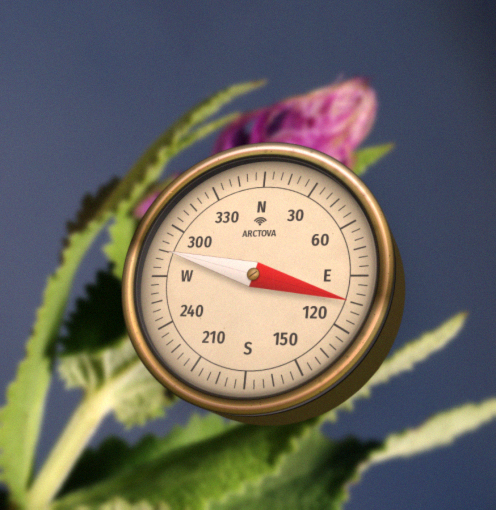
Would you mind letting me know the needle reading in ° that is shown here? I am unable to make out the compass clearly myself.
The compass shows 105 °
